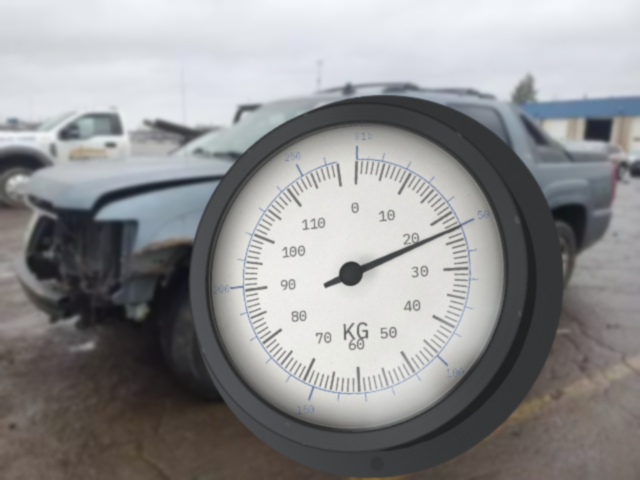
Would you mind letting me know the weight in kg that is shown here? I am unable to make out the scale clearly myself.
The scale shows 23 kg
